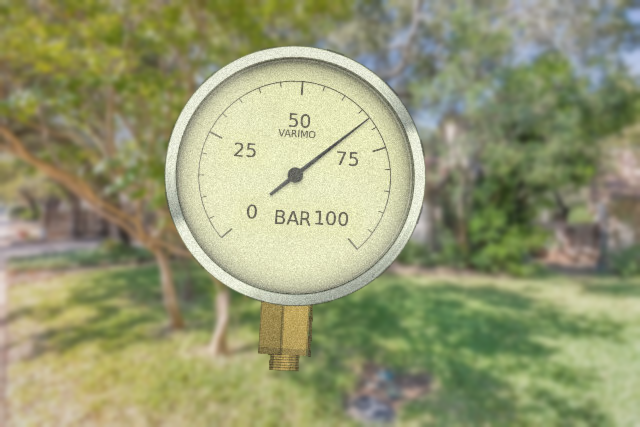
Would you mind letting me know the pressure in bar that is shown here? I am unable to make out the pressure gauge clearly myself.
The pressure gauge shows 67.5 bar
